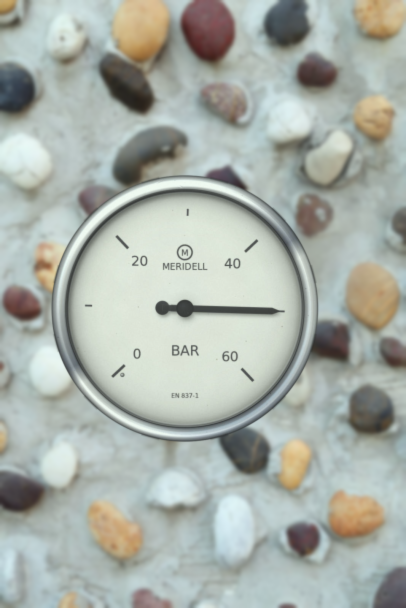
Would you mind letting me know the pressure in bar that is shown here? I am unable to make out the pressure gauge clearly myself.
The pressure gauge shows 50 bar
